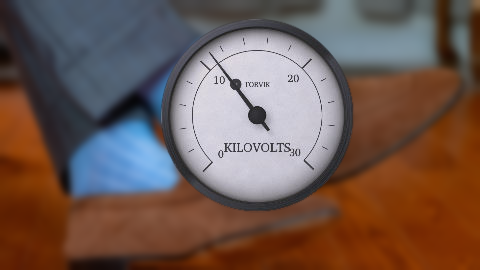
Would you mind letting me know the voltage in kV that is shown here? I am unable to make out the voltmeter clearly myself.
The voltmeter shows 11 kV
